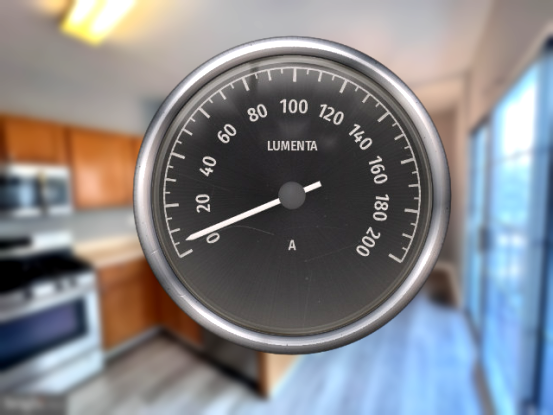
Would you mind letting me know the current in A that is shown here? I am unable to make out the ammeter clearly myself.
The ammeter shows 5 A
